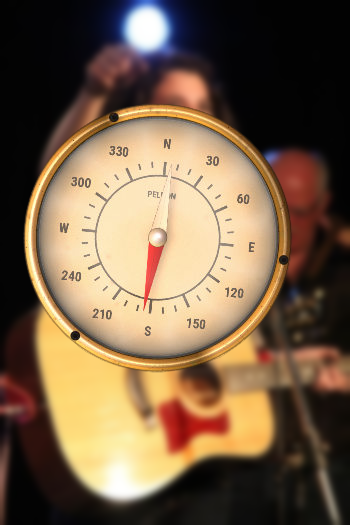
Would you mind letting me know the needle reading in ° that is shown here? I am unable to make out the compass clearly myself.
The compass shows 185 °
